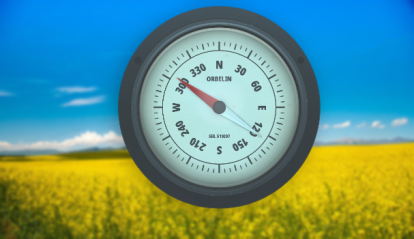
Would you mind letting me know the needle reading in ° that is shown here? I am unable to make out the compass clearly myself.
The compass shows 305 °
